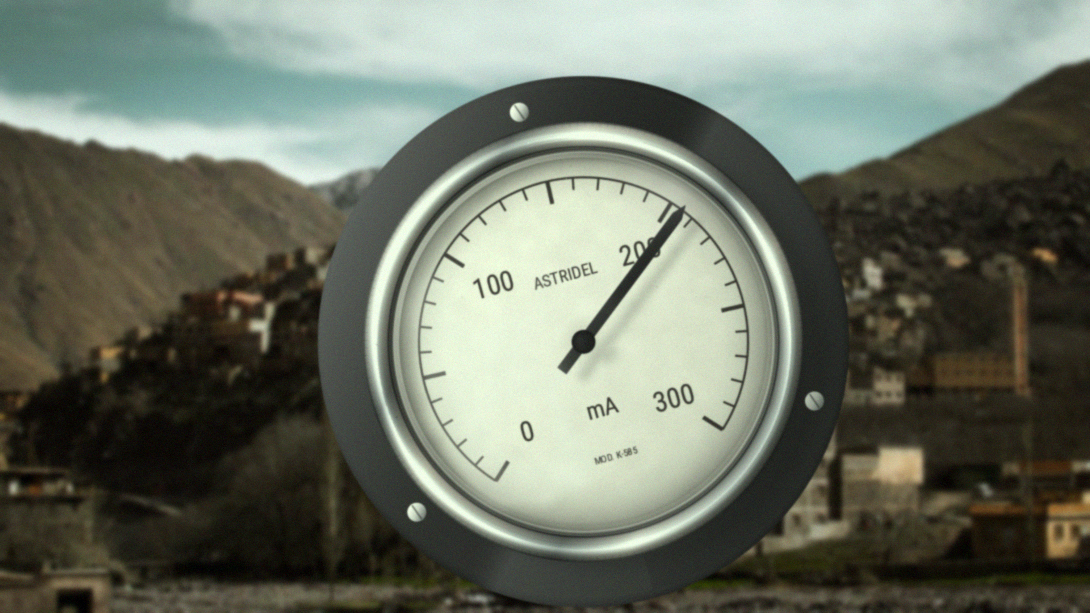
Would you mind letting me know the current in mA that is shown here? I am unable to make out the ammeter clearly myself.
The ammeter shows 205 mA
